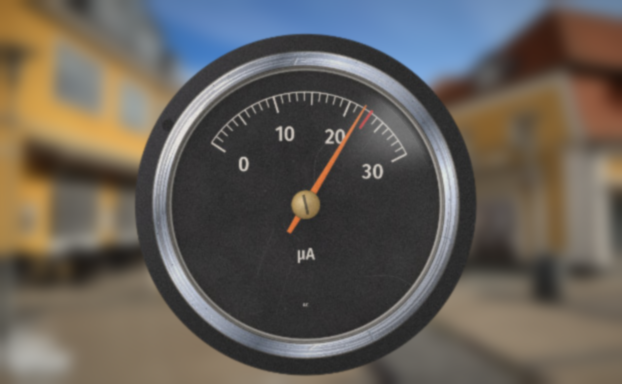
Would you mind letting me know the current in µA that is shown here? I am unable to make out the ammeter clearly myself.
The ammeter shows 22 µA
